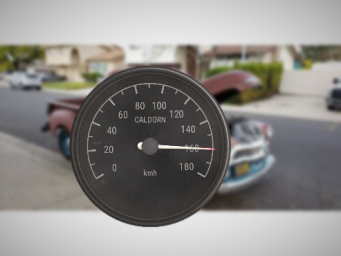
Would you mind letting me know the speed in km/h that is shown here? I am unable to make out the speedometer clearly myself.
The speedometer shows 160 km/h
